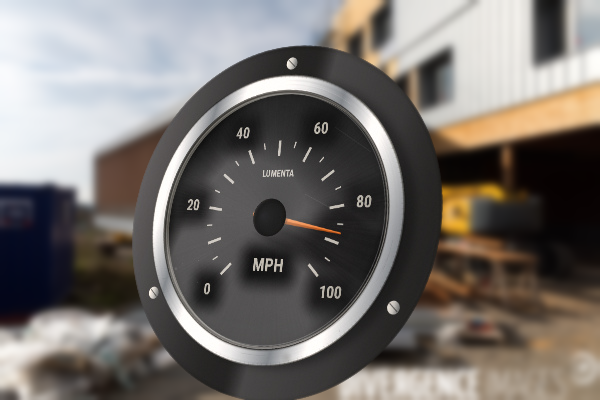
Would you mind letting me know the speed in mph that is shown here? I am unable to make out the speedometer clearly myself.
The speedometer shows 87.5 mph
